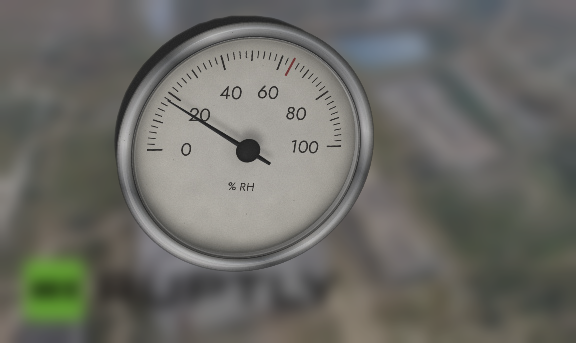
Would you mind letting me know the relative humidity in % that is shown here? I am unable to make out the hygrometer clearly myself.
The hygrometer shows 18 %
